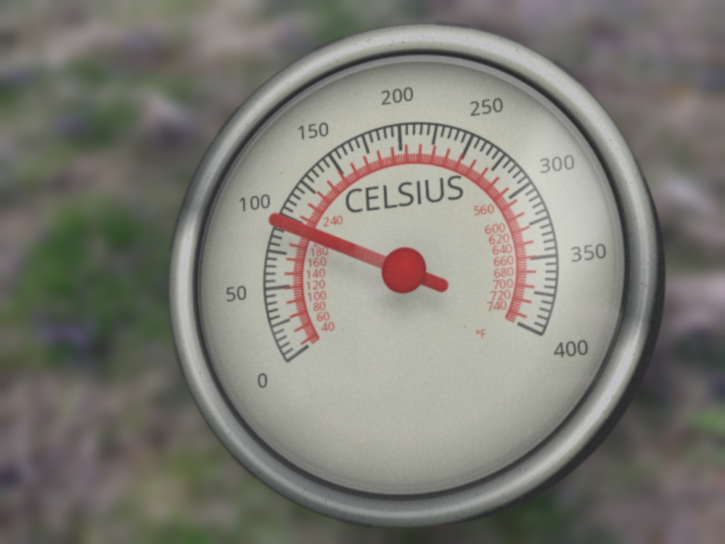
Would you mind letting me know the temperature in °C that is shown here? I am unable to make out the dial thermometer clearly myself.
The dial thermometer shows 95 °C
